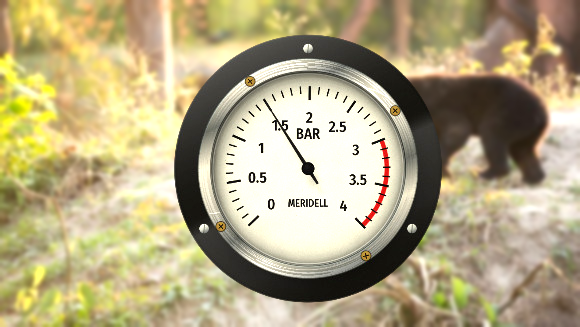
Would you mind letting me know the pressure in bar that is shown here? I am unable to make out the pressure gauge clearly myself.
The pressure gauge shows 1.5 bar
